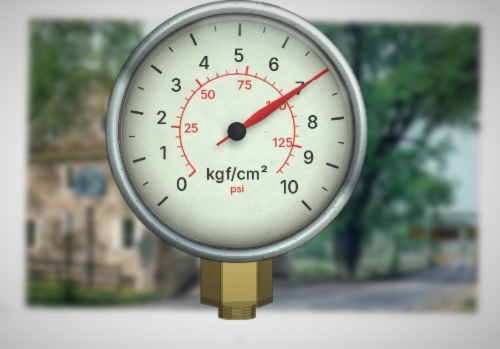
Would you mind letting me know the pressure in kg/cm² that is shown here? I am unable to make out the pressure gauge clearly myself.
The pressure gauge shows 7 kg/cm²
